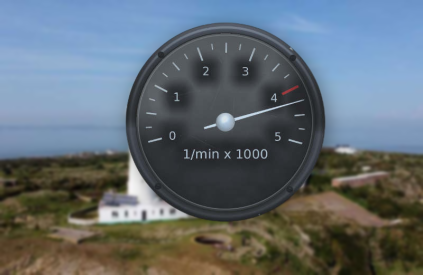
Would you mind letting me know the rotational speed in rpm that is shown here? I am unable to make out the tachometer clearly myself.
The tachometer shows 4250 rpm
